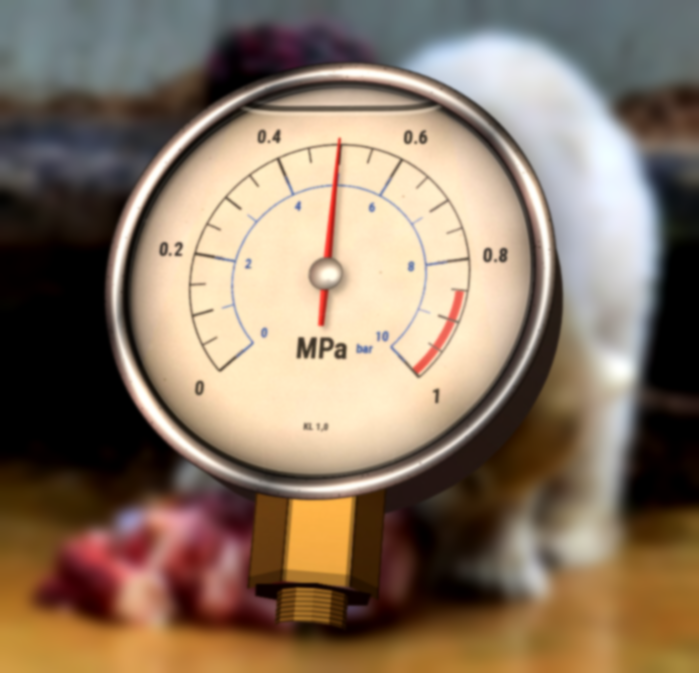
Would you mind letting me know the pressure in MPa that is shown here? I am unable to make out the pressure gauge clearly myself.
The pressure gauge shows 0.5 MPa
